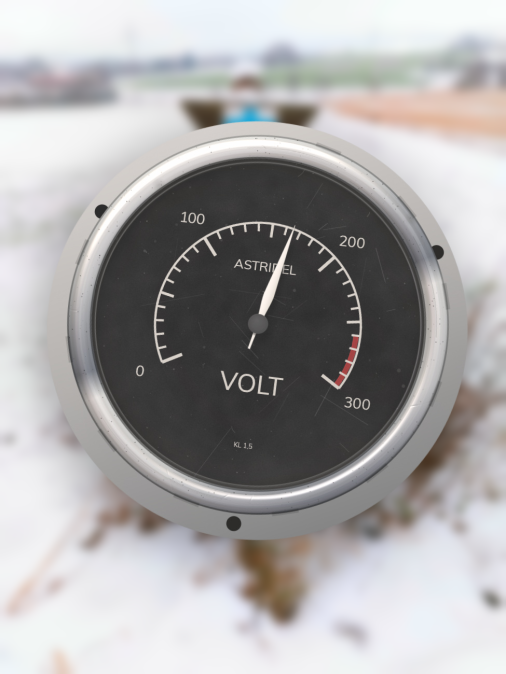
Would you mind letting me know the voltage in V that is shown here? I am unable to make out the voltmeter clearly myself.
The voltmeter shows 165 V
